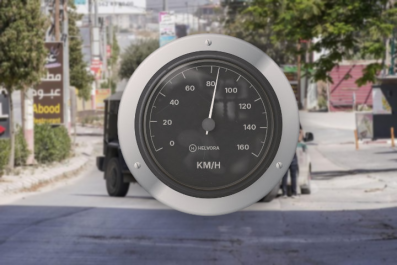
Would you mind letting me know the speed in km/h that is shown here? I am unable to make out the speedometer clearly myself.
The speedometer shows 85 km/h
